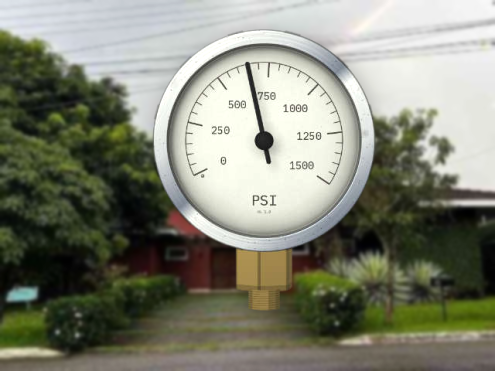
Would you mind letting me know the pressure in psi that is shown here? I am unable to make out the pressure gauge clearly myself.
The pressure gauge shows 650 psi
